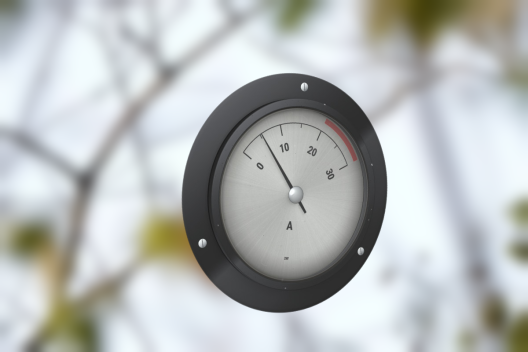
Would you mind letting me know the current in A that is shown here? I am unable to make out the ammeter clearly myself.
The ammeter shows 5 A
